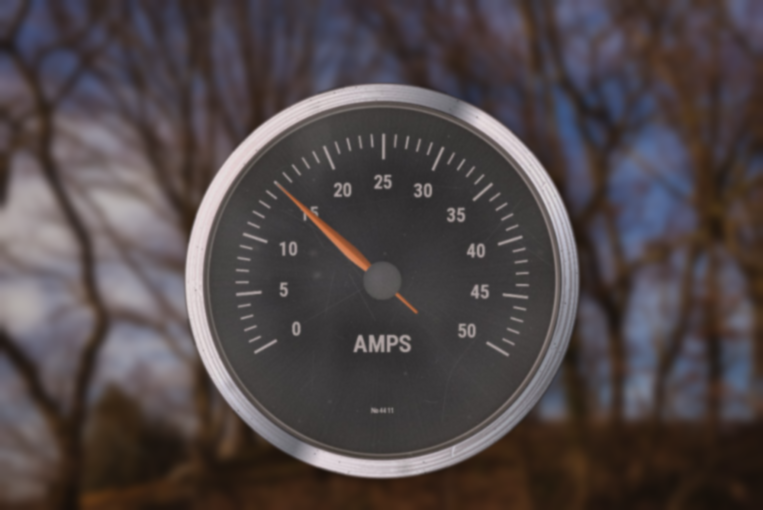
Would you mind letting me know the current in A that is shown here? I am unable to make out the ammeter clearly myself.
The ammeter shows 15 A
